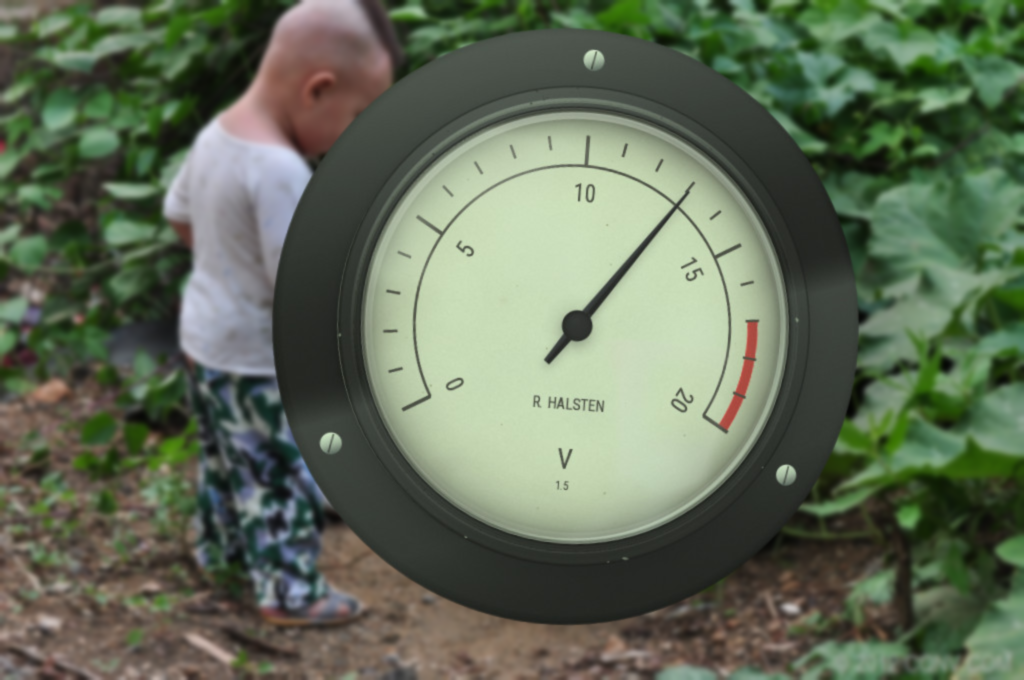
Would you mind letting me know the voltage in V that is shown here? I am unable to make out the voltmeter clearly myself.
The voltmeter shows 13 V
